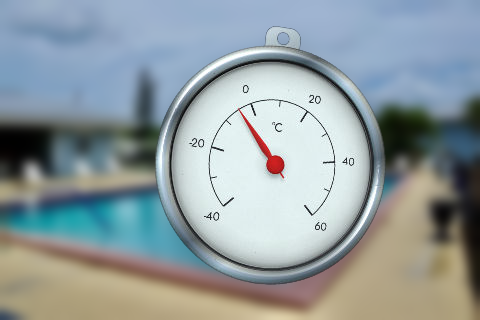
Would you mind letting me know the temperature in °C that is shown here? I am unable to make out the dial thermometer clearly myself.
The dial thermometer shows -5 °C
